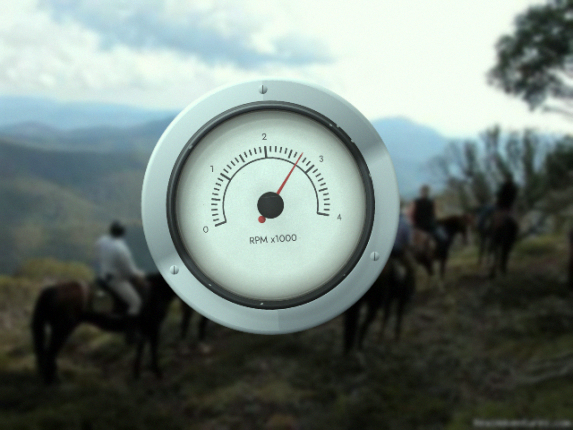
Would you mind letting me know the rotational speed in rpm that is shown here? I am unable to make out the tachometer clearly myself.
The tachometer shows 2700 rpm
